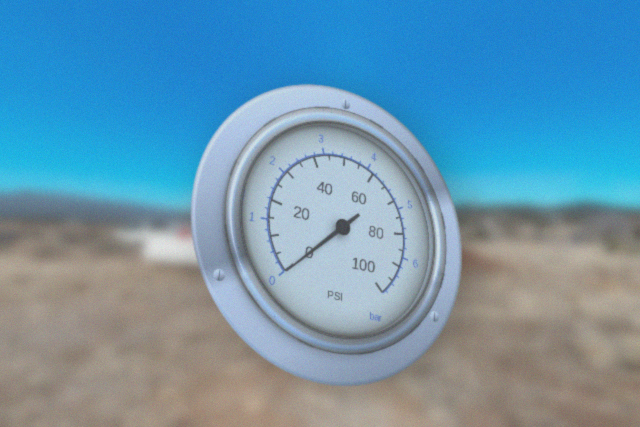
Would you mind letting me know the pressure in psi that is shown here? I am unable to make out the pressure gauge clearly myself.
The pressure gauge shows 0 psi
